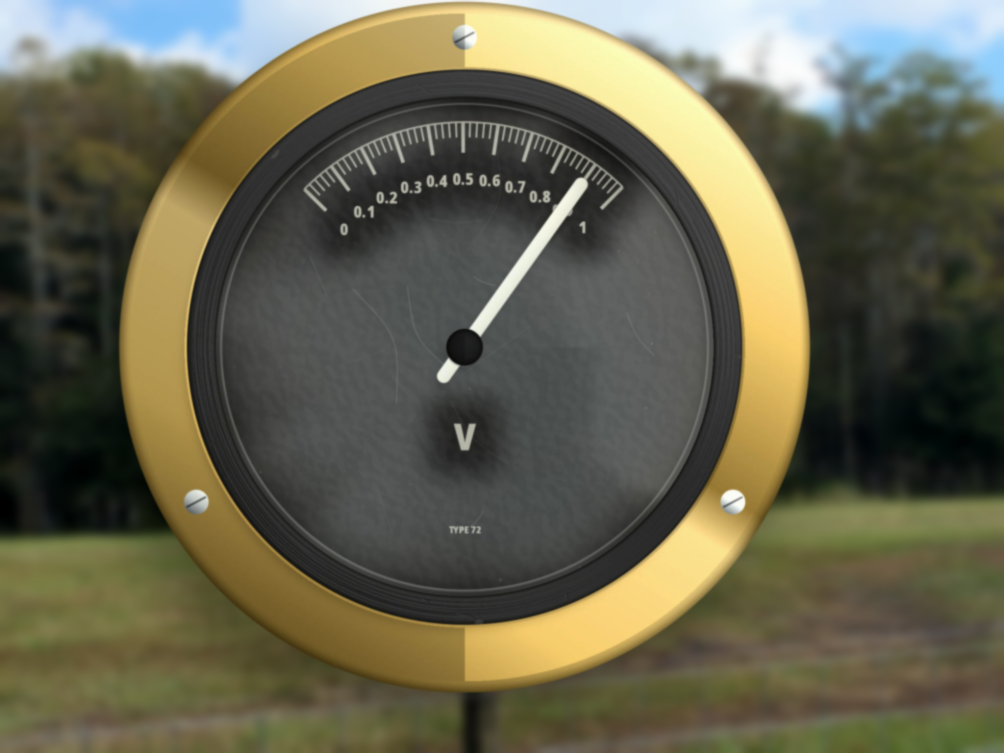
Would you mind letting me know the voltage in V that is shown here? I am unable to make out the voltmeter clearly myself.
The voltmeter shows 0.9 V
